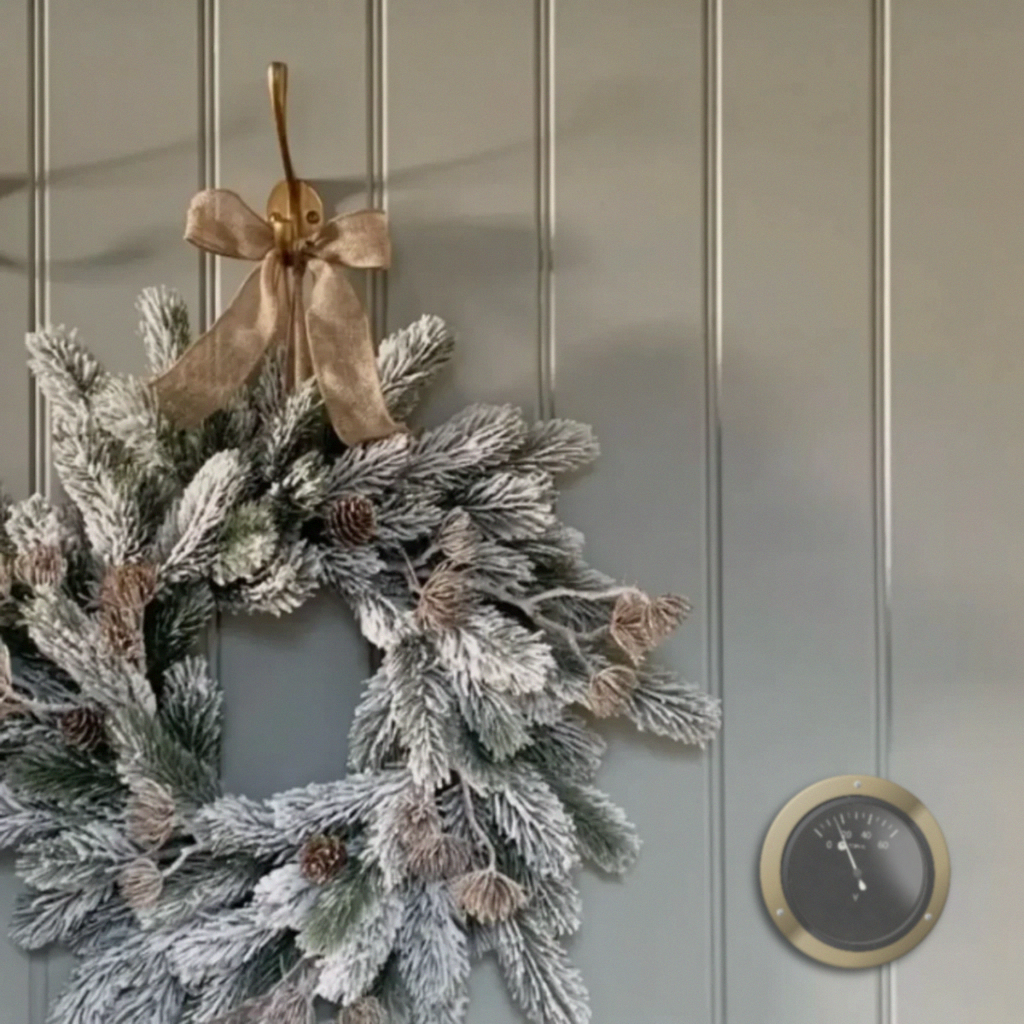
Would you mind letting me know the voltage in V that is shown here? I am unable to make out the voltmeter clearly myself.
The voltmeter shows 15 V
